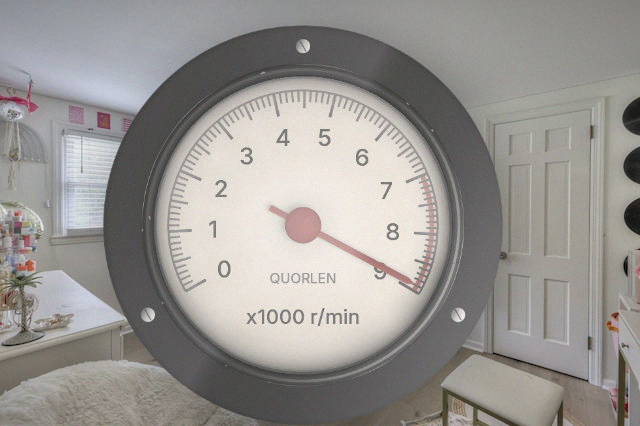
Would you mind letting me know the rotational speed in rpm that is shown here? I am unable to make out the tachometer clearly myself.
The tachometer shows 8900 rpm
